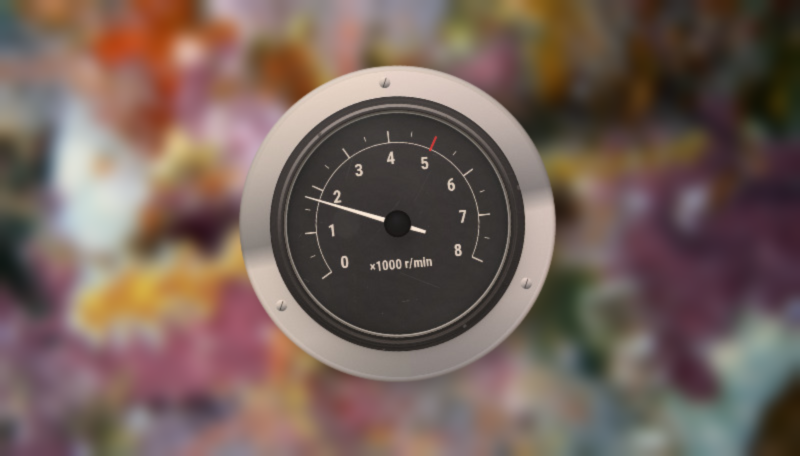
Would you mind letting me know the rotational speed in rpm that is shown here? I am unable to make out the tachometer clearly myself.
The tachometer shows 1750 rpm
